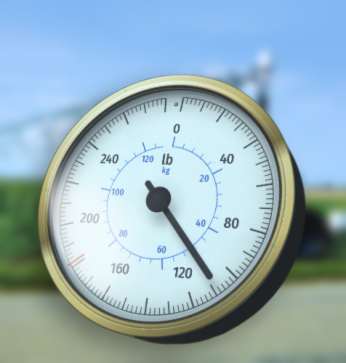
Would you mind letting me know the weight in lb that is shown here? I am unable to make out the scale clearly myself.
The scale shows 108 lb
